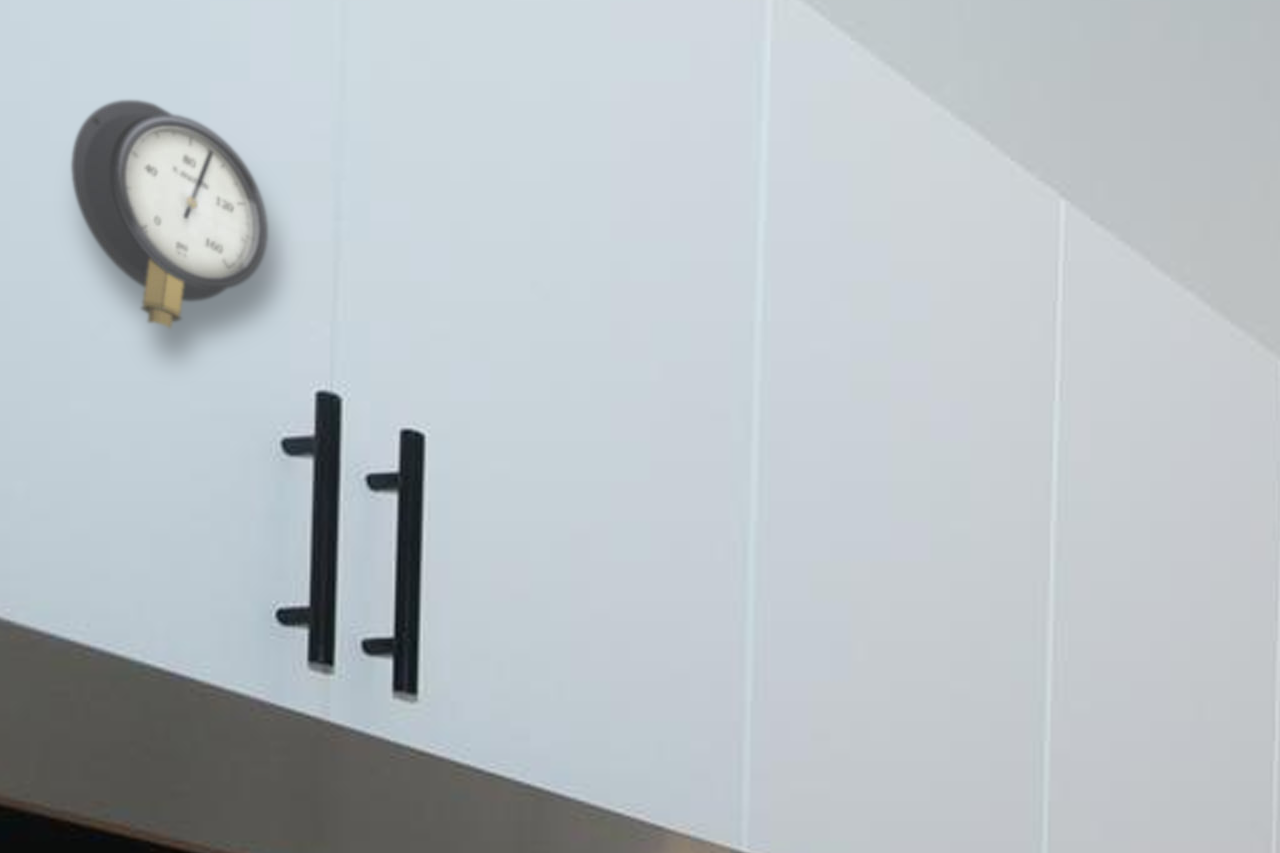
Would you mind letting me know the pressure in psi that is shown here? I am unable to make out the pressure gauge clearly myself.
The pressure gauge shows 90 psi
